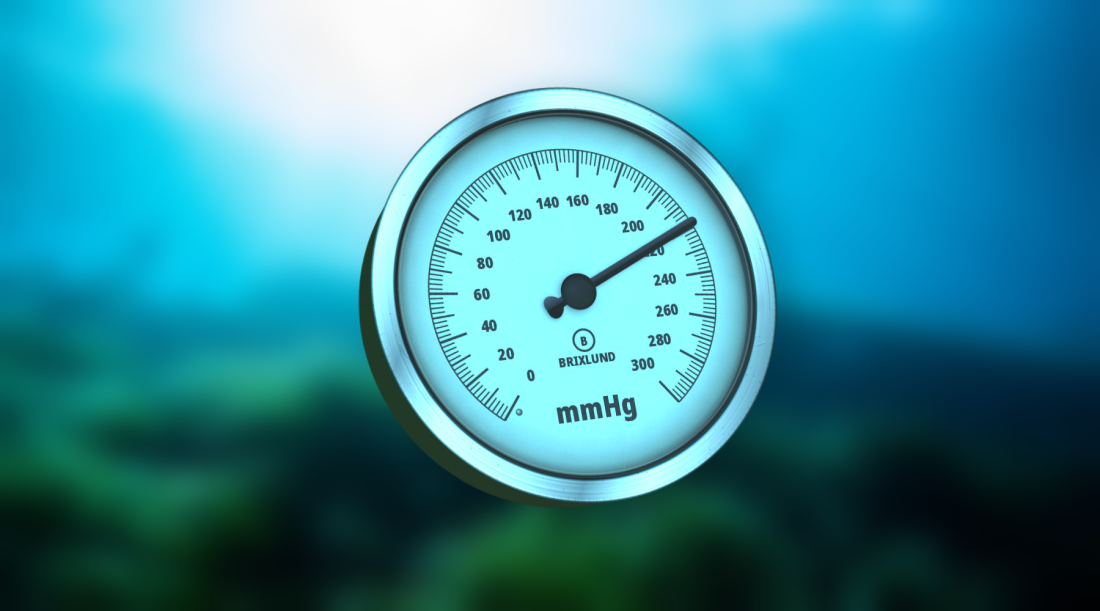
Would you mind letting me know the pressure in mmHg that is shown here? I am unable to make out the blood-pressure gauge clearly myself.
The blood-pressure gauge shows 218 mmHg
